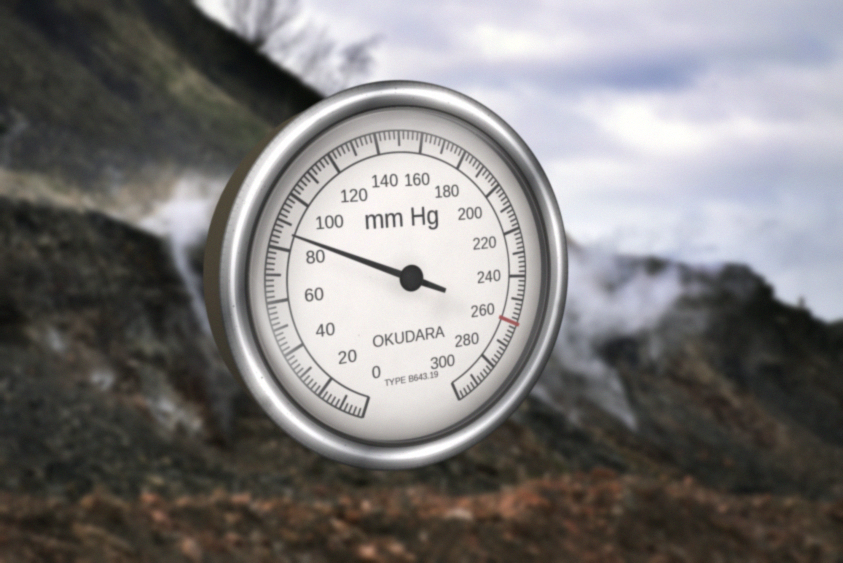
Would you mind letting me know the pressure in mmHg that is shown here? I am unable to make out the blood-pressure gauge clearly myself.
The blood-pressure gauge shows 86 mmHg
